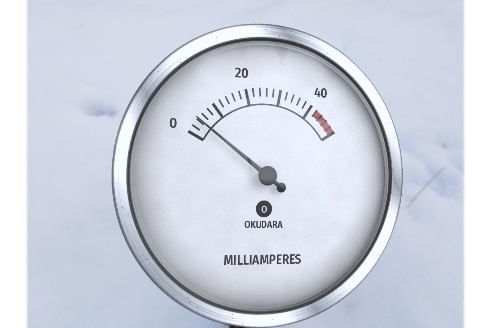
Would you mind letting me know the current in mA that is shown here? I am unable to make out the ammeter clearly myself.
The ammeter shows 4 mA
